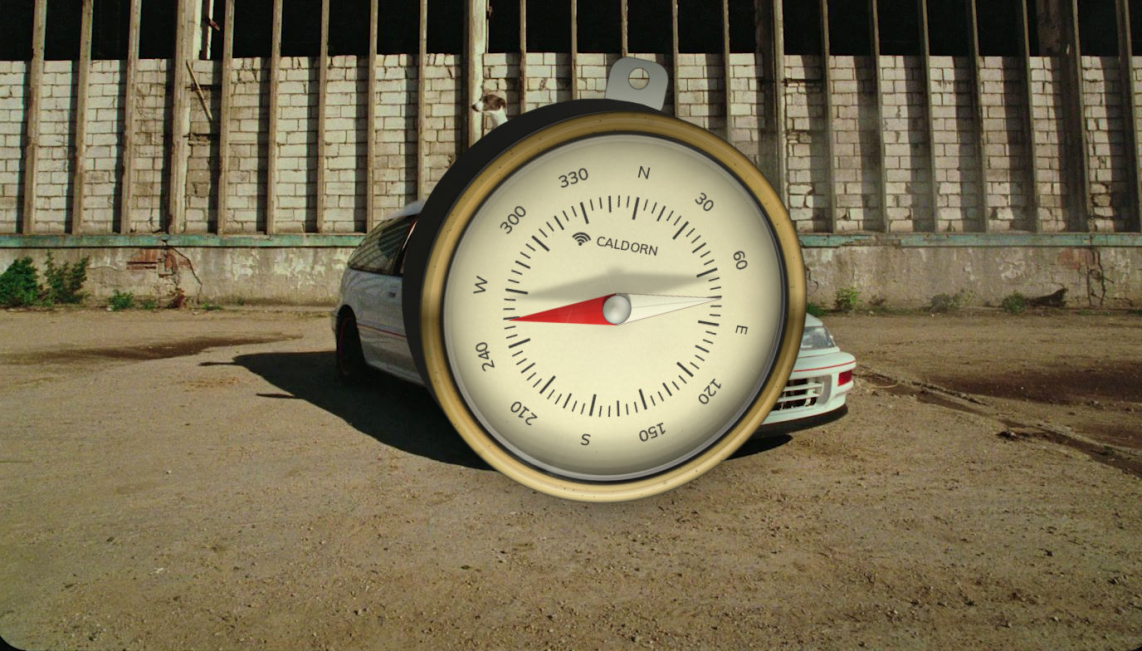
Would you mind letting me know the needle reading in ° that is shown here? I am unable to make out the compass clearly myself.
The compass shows 255 °
